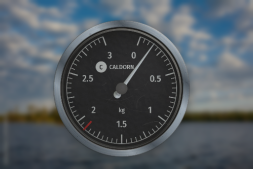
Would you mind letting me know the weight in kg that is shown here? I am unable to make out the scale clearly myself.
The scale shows 0.15 kg
